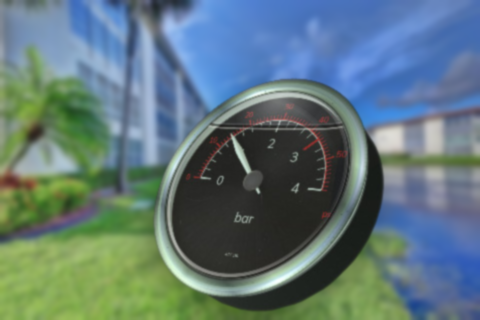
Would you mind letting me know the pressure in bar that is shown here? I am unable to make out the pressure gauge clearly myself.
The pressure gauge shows 1 bar
